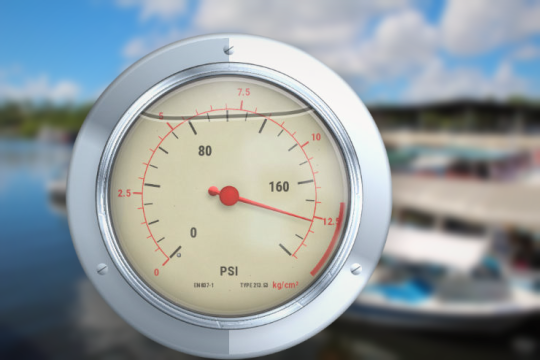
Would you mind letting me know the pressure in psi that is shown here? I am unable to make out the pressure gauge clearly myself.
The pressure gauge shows 180 psi
